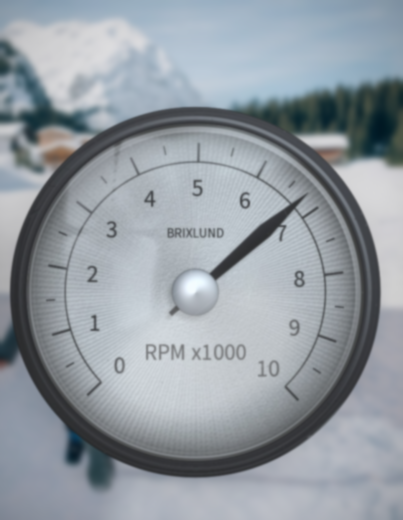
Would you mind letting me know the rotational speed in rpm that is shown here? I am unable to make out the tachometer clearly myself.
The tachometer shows 6750 rpm
